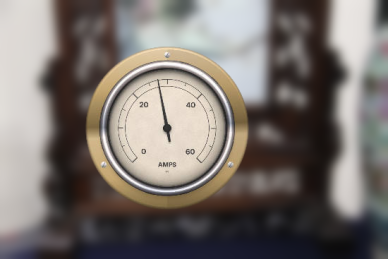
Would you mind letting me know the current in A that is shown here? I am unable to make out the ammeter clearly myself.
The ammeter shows 27.5 A
